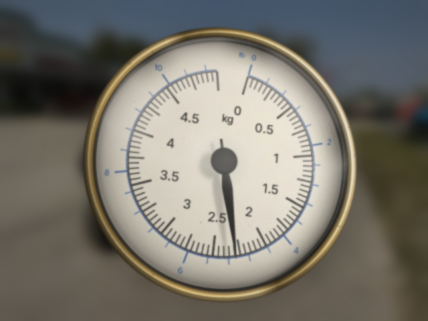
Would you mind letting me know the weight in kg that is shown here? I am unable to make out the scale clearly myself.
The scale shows 2.3 kg
